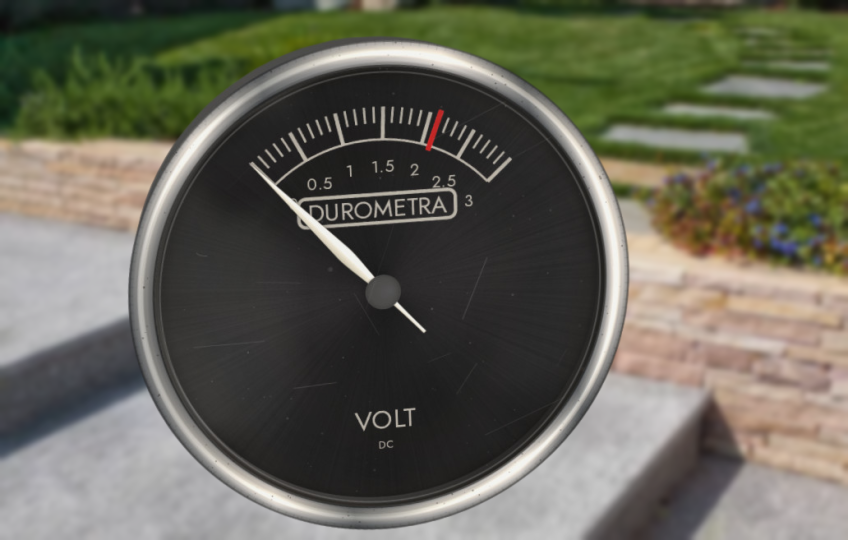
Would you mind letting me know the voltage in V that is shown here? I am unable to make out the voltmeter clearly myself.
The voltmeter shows 0 V
